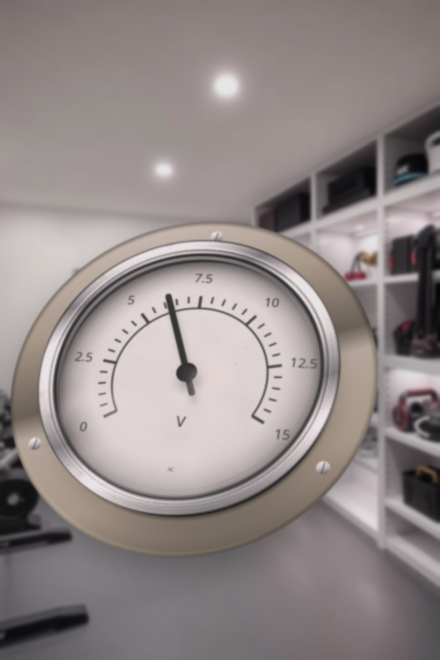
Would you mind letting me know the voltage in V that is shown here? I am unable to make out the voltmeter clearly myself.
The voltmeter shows 6.25 V
